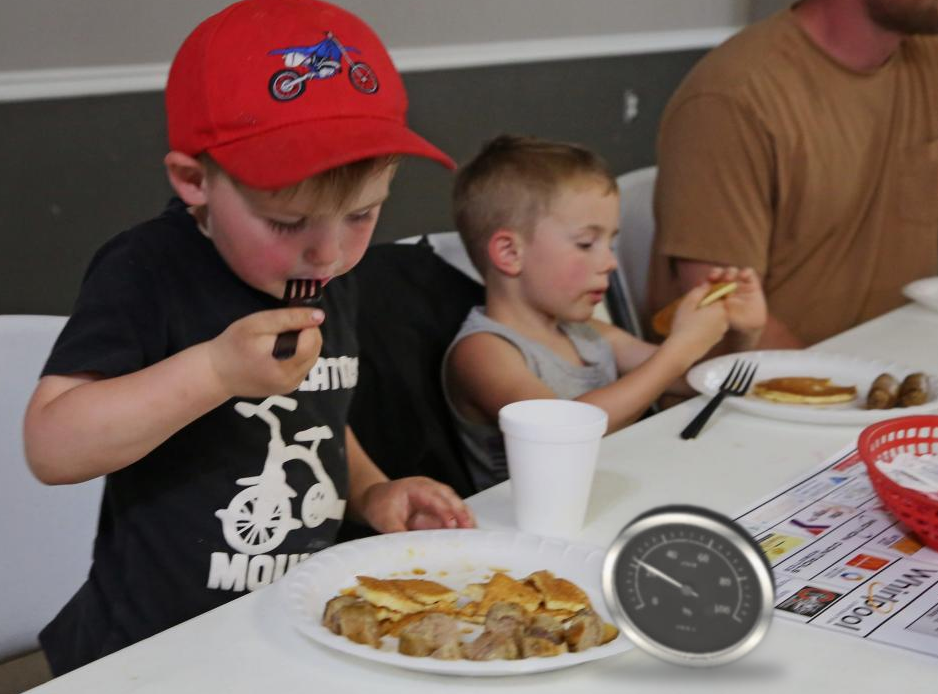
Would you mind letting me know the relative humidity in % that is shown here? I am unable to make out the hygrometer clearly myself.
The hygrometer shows 24 %
